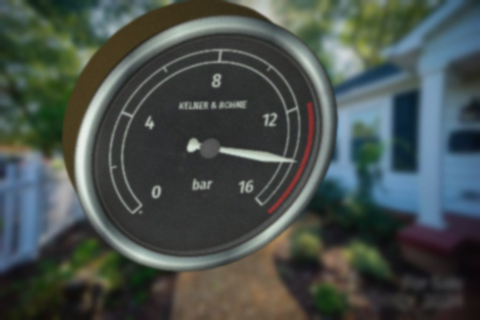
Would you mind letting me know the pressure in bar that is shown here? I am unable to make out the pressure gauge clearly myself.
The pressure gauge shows 14 bar
